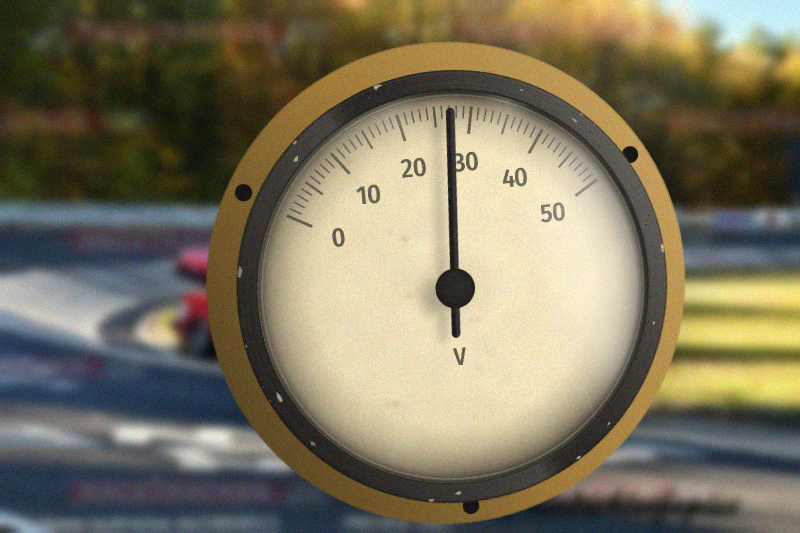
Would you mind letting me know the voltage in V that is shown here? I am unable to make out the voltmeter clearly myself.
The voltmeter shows 27 V
